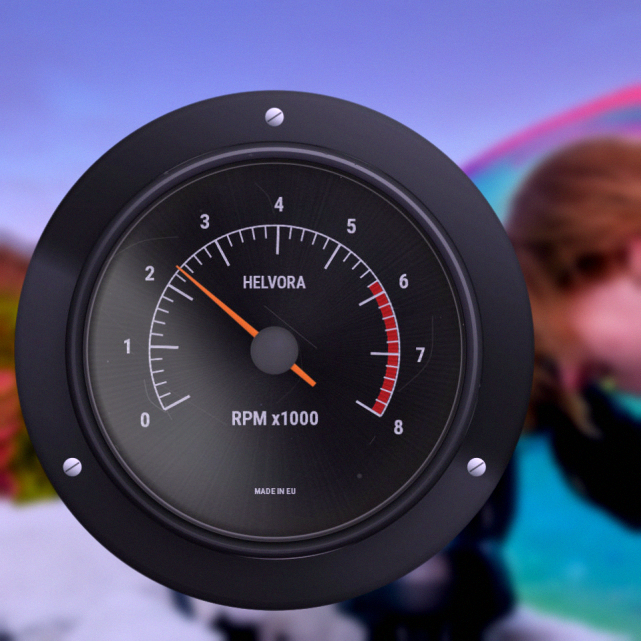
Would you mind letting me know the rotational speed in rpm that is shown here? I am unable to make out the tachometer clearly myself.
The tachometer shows 2300 rpm
